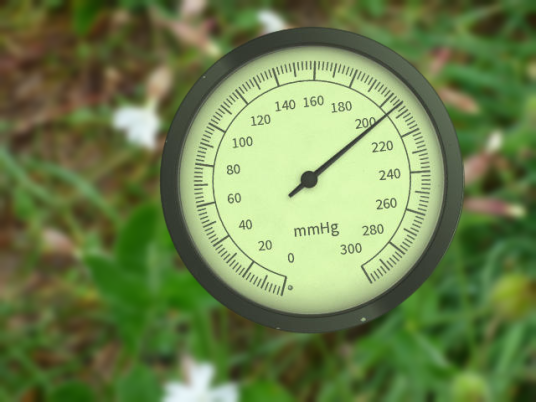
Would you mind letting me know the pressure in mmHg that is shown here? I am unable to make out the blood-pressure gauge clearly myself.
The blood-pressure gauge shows 206 mmHg
